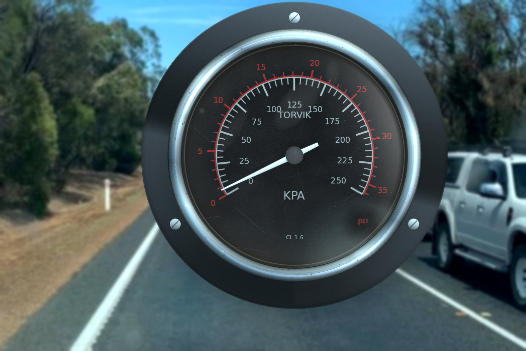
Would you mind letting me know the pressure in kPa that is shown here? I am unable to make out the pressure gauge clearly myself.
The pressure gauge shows 5 kPa
